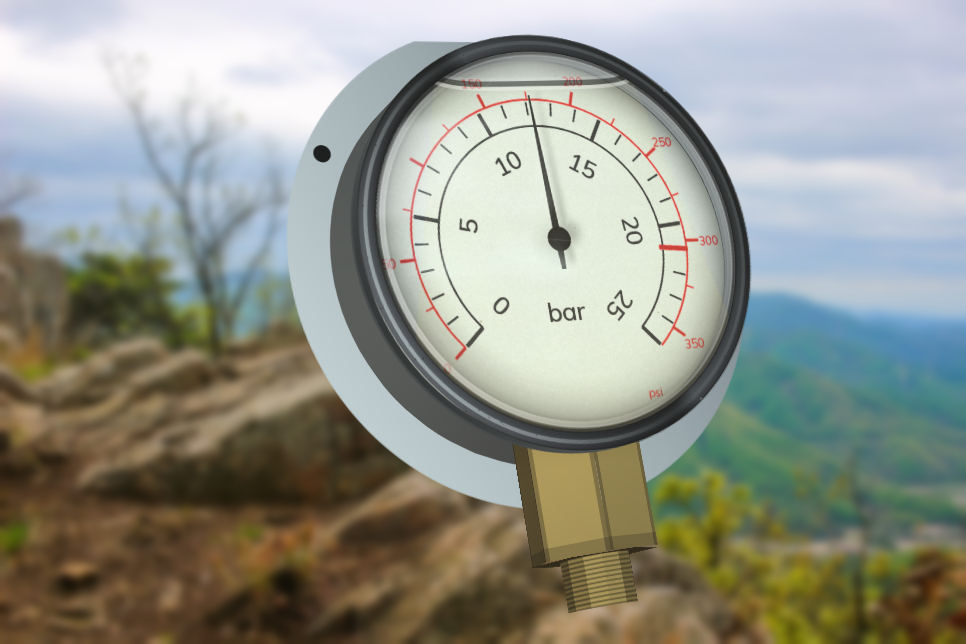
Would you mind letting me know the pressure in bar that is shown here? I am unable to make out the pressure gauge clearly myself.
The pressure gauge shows 12 bar
